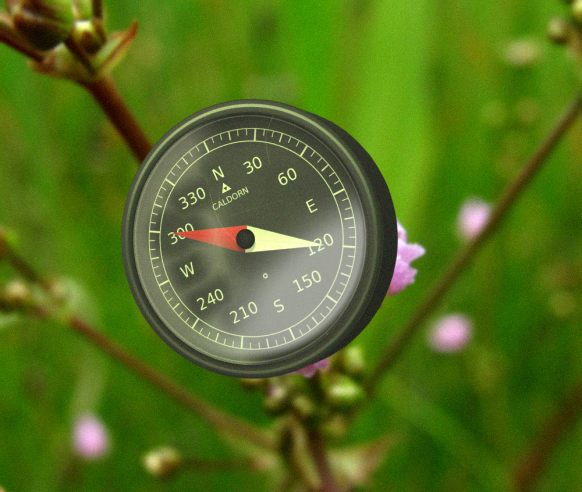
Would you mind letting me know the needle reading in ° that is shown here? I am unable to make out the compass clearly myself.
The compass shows 300 °
